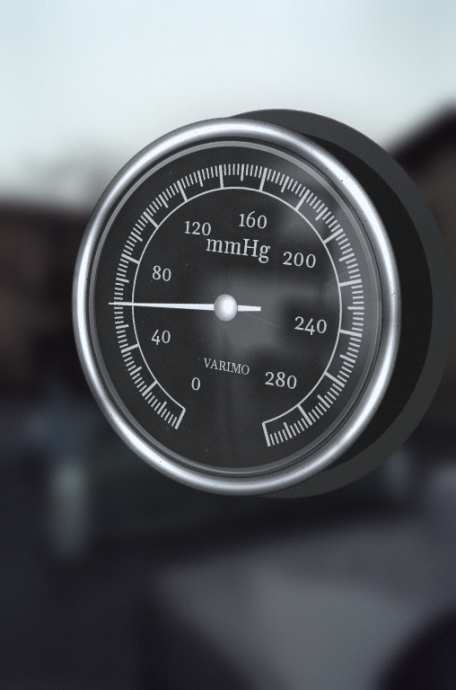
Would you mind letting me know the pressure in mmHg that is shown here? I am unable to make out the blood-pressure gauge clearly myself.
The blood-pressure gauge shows 60 mmHg
